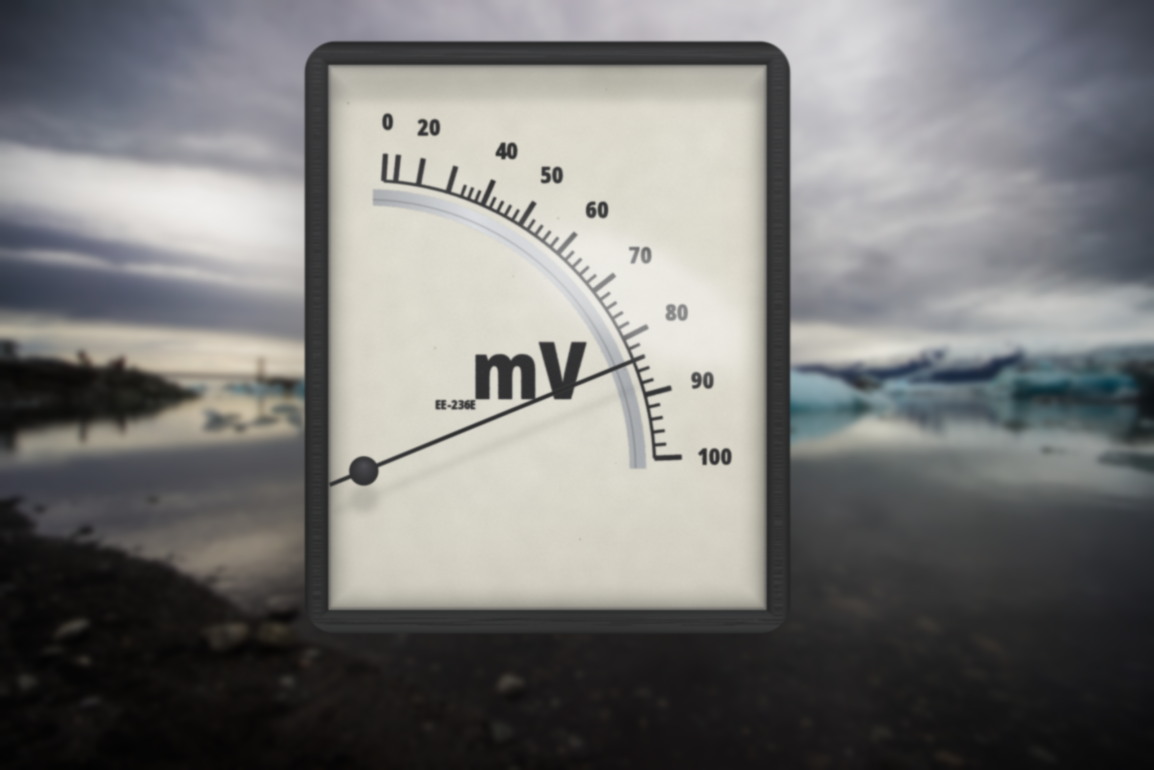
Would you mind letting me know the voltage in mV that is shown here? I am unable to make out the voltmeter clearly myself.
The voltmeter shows 84 mV
